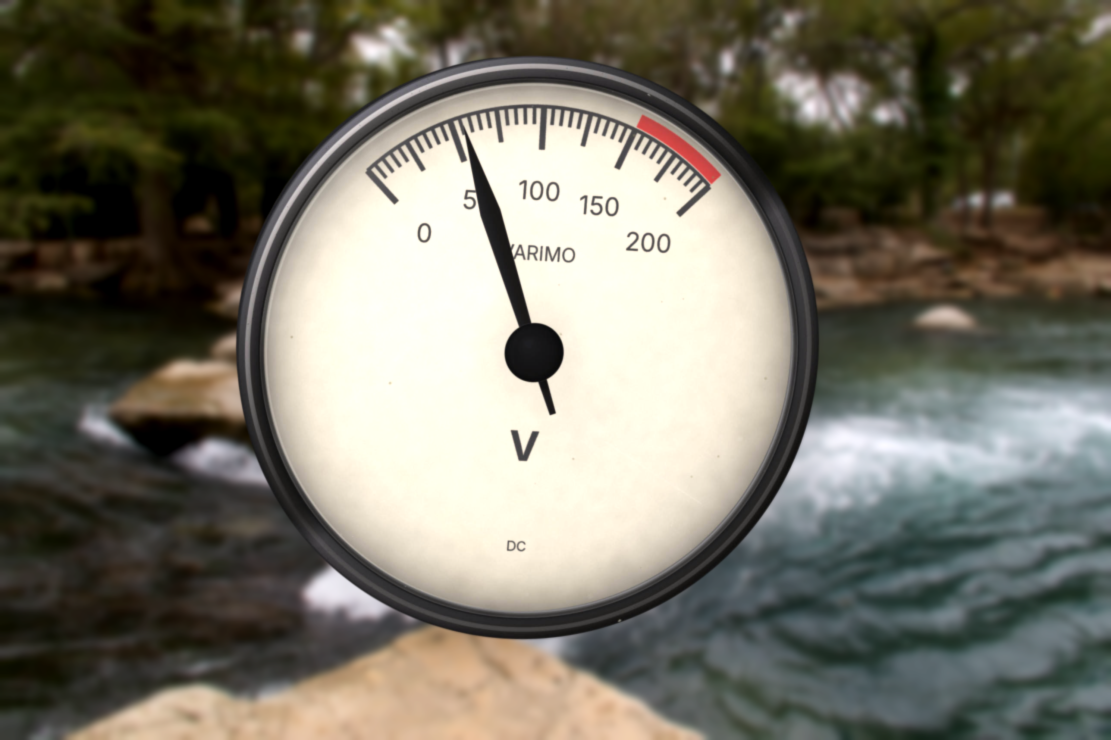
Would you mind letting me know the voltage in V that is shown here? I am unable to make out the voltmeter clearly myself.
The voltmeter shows 55 V
